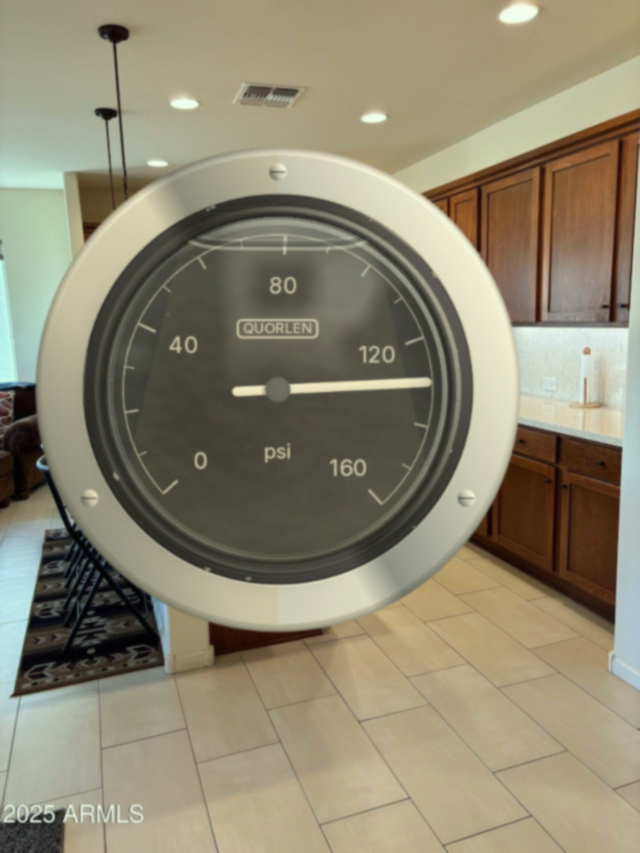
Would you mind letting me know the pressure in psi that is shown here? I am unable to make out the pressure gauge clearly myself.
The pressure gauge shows 130 psi
